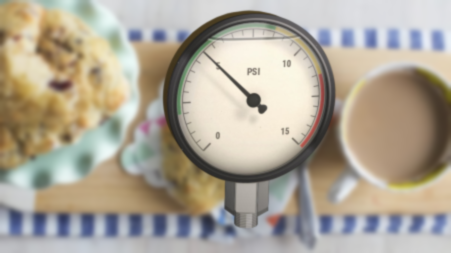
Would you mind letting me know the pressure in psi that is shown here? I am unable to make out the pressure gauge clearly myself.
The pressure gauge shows 5 psi
